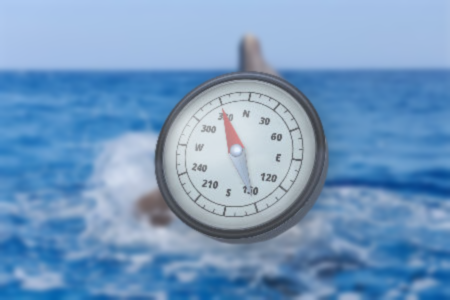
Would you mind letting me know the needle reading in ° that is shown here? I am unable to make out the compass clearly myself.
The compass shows 330 °
